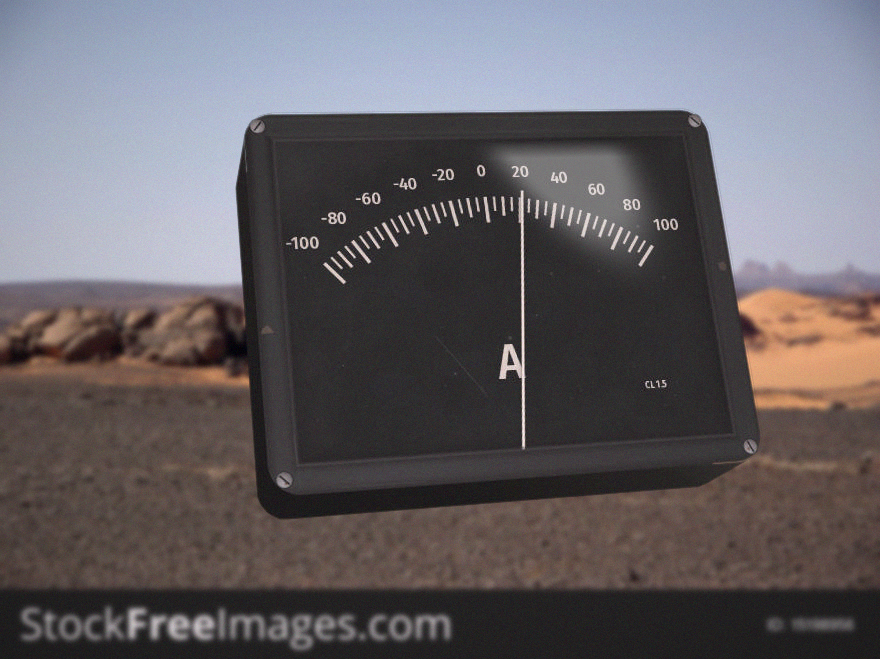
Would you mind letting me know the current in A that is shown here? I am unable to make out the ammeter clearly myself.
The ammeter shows 20 A
